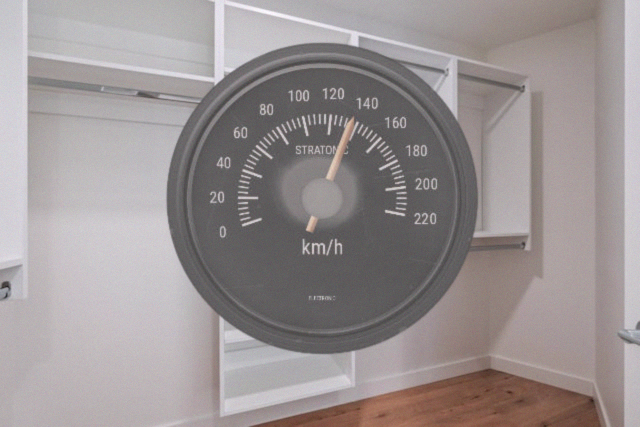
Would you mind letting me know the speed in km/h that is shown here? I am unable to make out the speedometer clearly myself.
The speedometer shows 136 km/h
